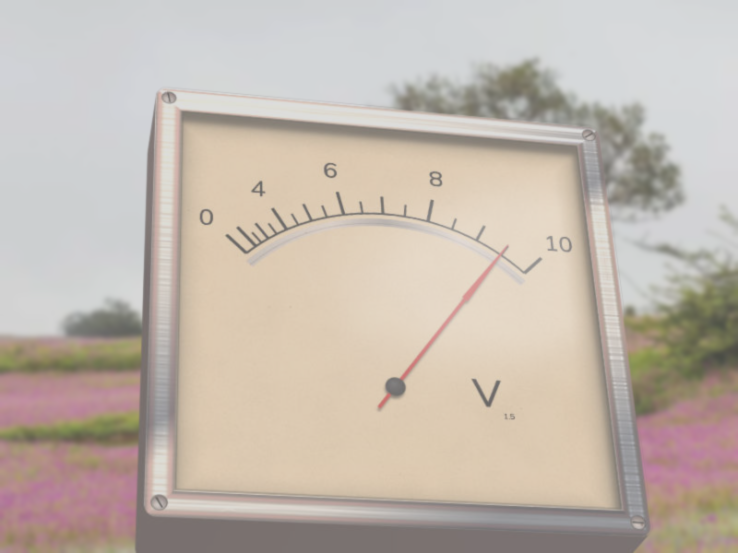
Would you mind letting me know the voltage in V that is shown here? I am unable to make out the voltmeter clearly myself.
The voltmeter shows 9.5 V
